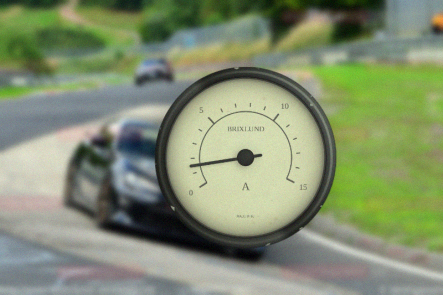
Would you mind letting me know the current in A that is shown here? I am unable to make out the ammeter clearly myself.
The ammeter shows 1.5 A
